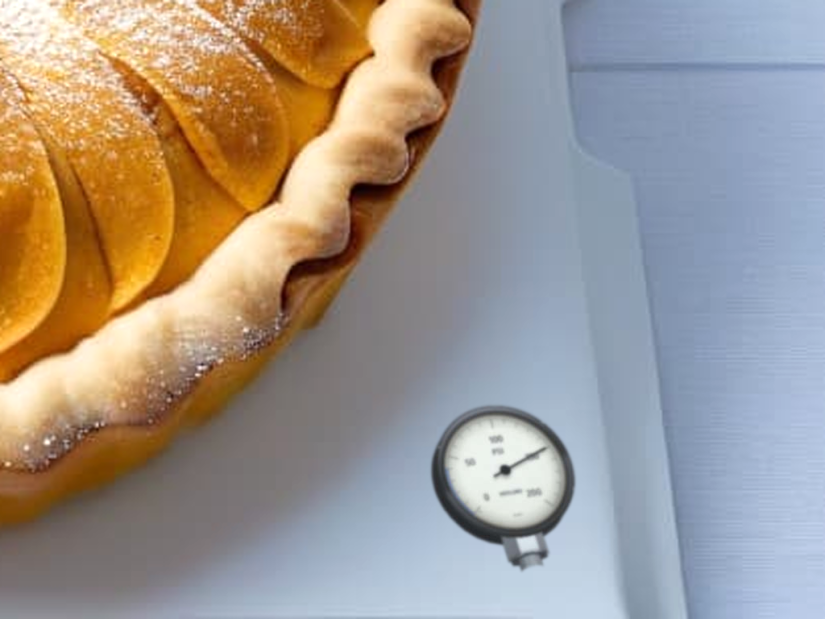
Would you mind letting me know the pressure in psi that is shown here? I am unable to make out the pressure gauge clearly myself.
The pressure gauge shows 150 psi
